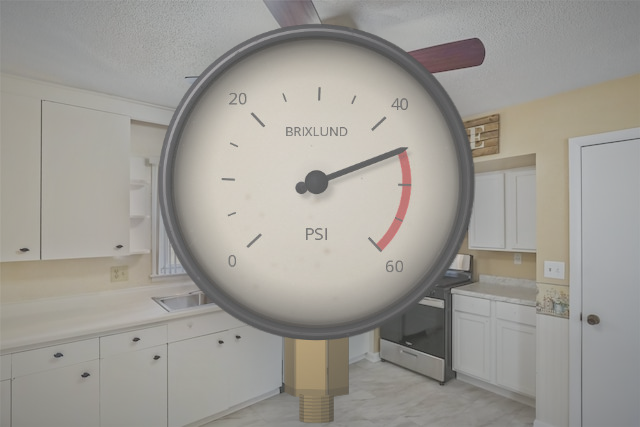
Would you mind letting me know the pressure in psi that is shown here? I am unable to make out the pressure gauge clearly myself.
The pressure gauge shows 45 psi
